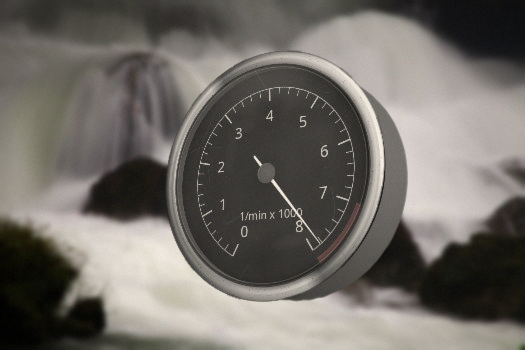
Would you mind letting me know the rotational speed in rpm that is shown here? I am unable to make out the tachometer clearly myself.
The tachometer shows 7800 rpm
